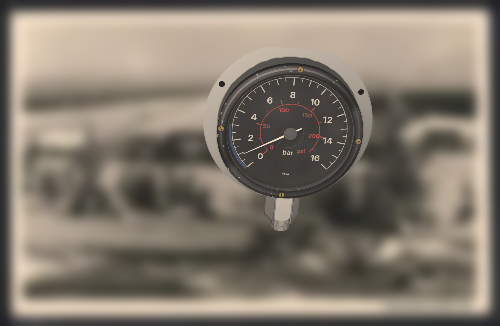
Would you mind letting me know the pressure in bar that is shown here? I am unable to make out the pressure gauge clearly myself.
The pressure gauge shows 1 bar
